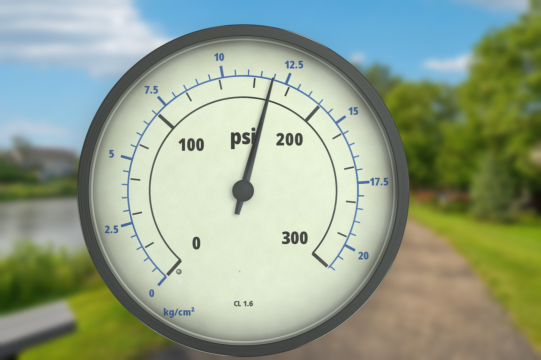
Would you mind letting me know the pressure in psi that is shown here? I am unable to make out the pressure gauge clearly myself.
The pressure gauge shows 170 psi
